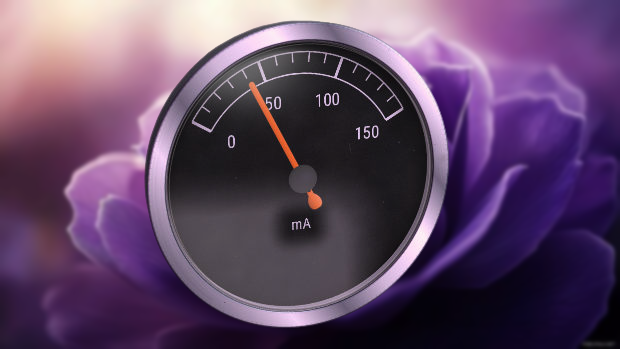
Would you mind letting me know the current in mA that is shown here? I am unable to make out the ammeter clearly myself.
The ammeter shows 40 mA
